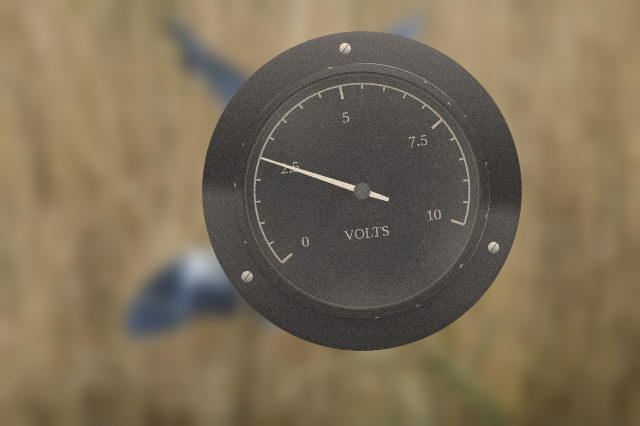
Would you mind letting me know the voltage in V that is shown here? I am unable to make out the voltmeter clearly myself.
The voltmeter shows 2.5 V
